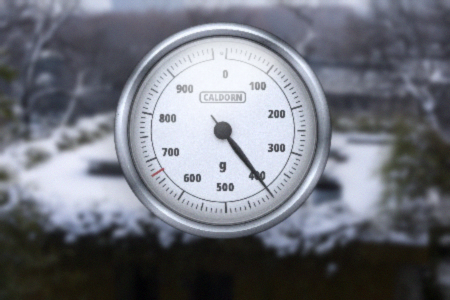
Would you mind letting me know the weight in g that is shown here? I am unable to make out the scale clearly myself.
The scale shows 400 g
